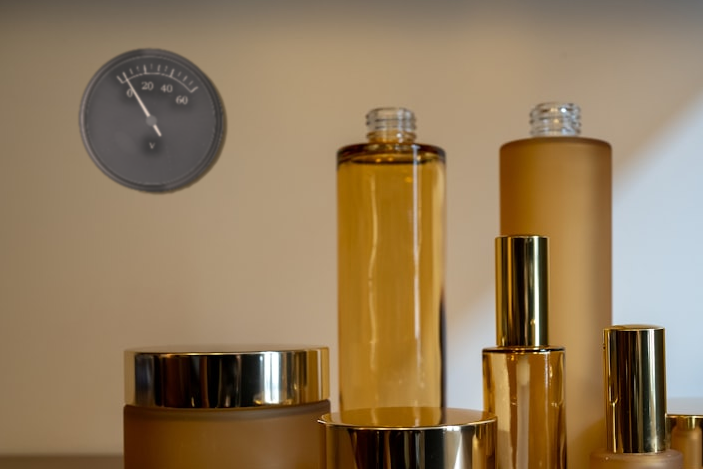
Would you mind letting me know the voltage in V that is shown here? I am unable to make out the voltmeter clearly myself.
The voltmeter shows 5 V
